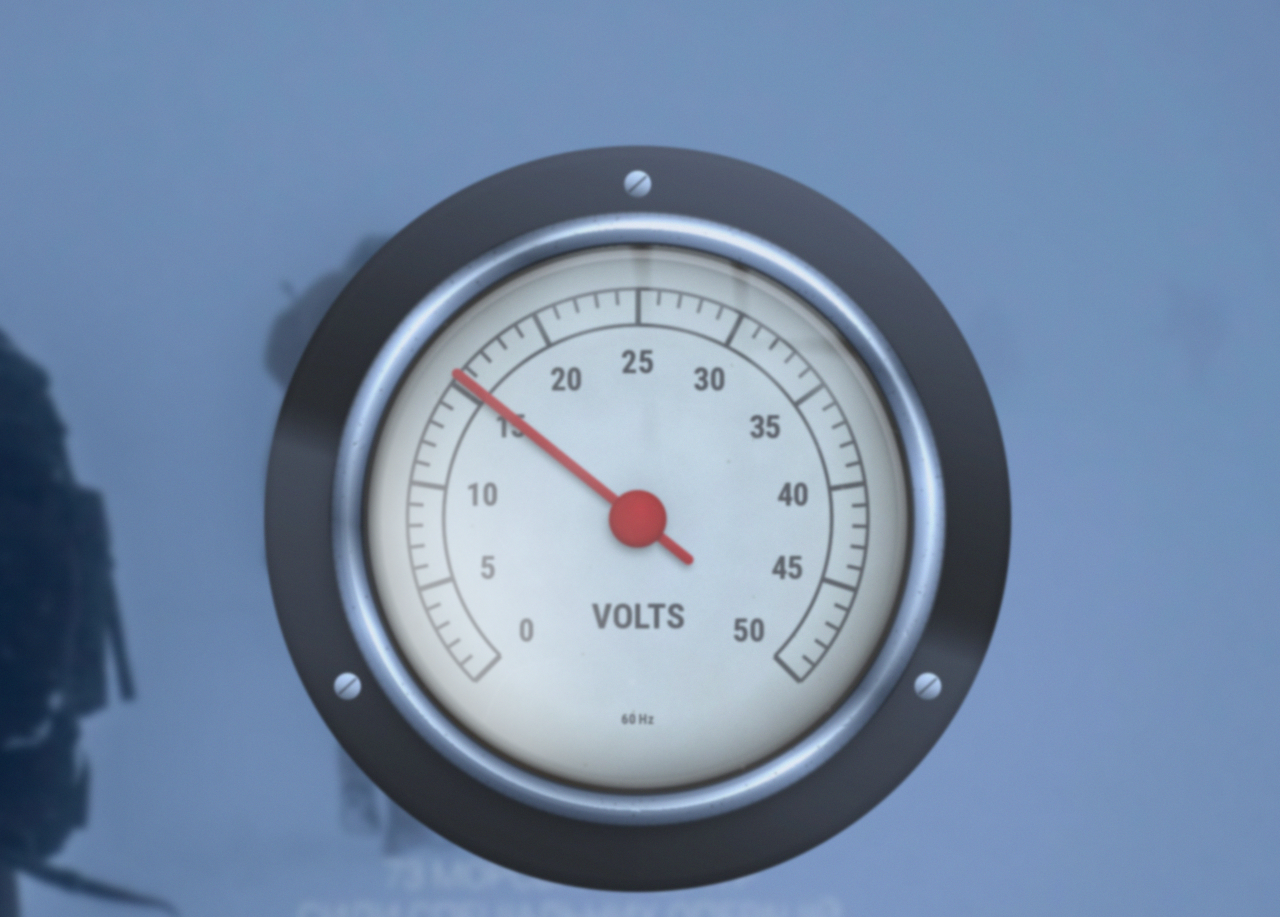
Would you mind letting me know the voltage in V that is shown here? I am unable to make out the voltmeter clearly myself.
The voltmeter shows 15.5 V
